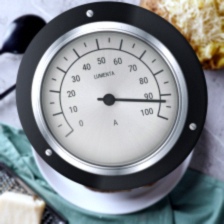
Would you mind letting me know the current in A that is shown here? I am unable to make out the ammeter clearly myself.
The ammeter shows 92.5 A
